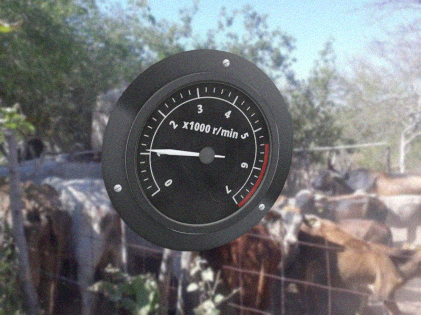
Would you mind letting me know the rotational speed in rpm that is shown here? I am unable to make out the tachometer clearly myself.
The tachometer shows 1100 rpm
